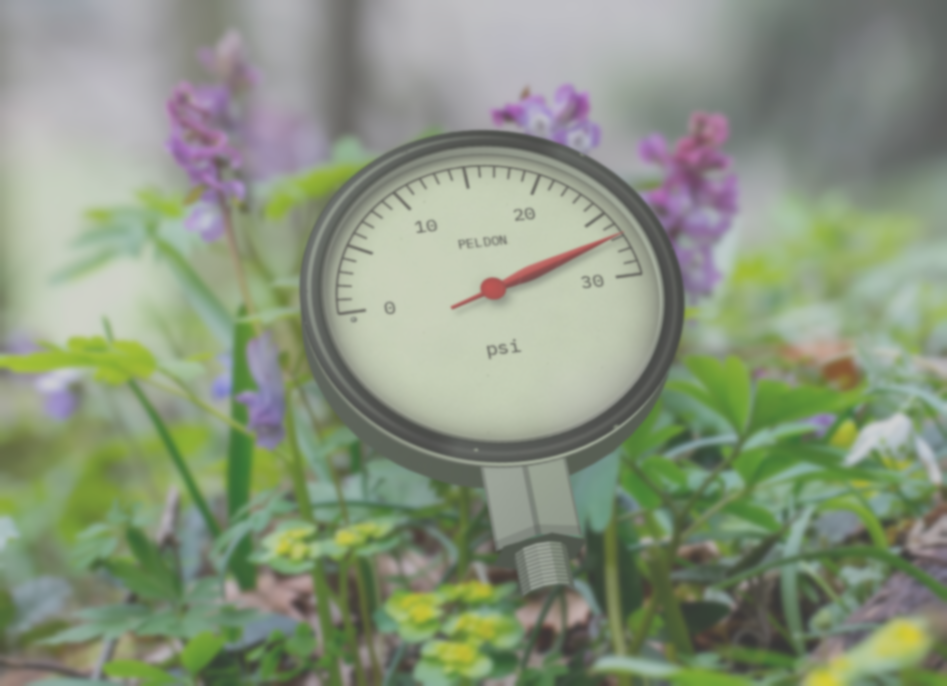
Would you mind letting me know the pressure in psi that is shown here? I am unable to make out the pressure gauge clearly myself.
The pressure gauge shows 27 psi
